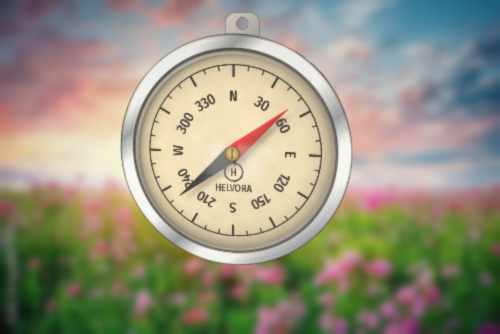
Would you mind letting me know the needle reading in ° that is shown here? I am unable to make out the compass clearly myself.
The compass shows 50 °
